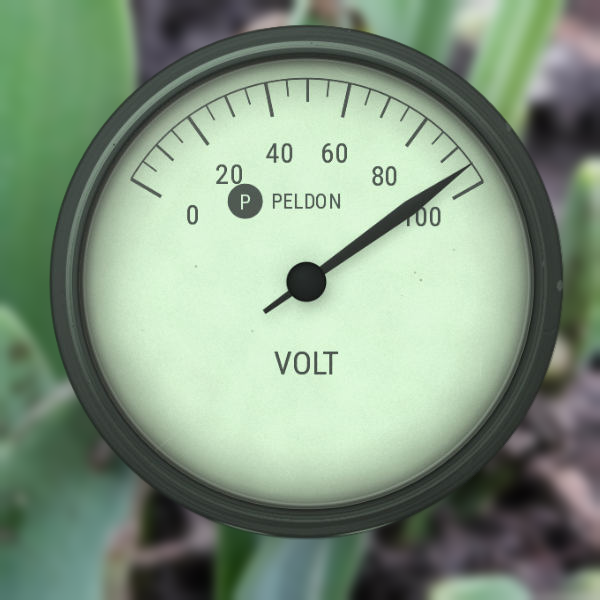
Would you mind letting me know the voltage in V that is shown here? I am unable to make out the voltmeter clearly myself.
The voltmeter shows 95 V
